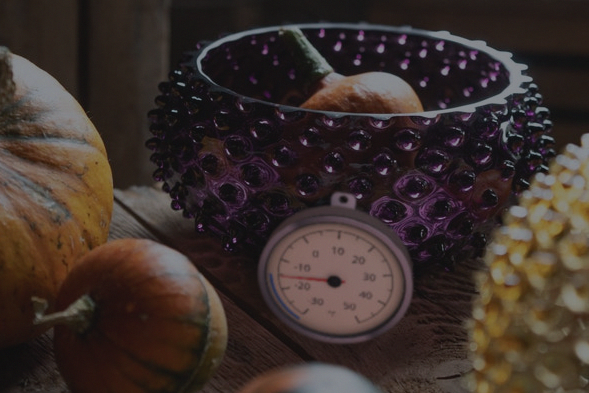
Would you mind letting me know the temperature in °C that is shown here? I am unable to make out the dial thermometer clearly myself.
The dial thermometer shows -15 °C
